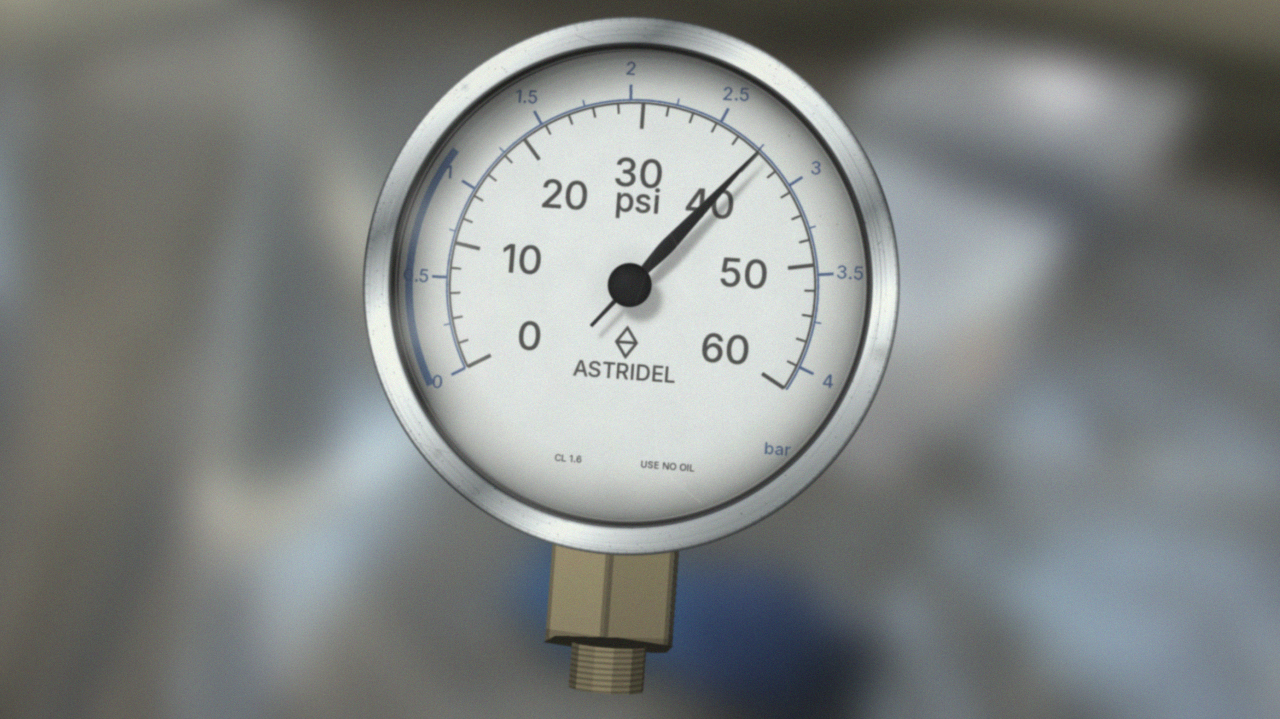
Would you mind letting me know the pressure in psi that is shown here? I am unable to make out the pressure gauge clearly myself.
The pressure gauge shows 40 psi
